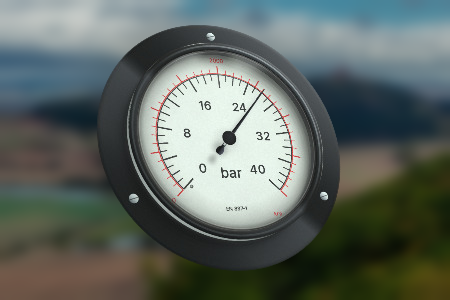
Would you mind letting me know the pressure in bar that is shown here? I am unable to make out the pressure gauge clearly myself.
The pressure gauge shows 26 bar
